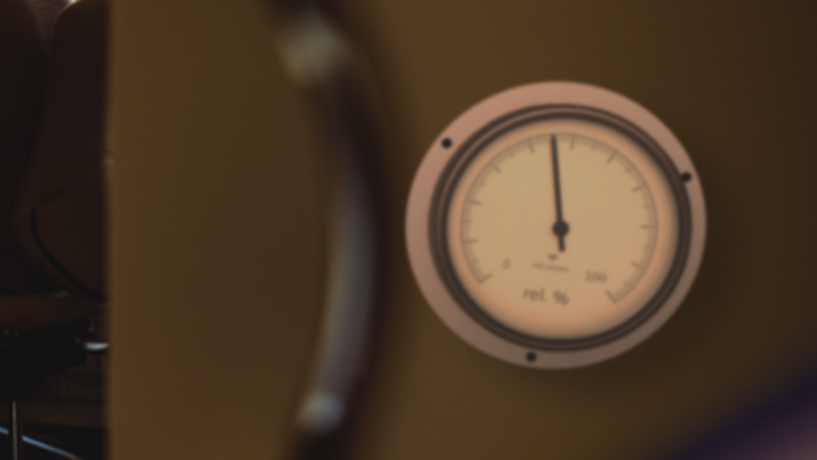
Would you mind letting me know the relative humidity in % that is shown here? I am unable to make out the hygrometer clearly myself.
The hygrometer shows 45 %
